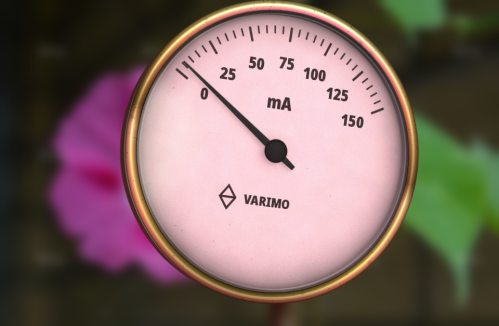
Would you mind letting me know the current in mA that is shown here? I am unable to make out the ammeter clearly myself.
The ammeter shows 5 mA
